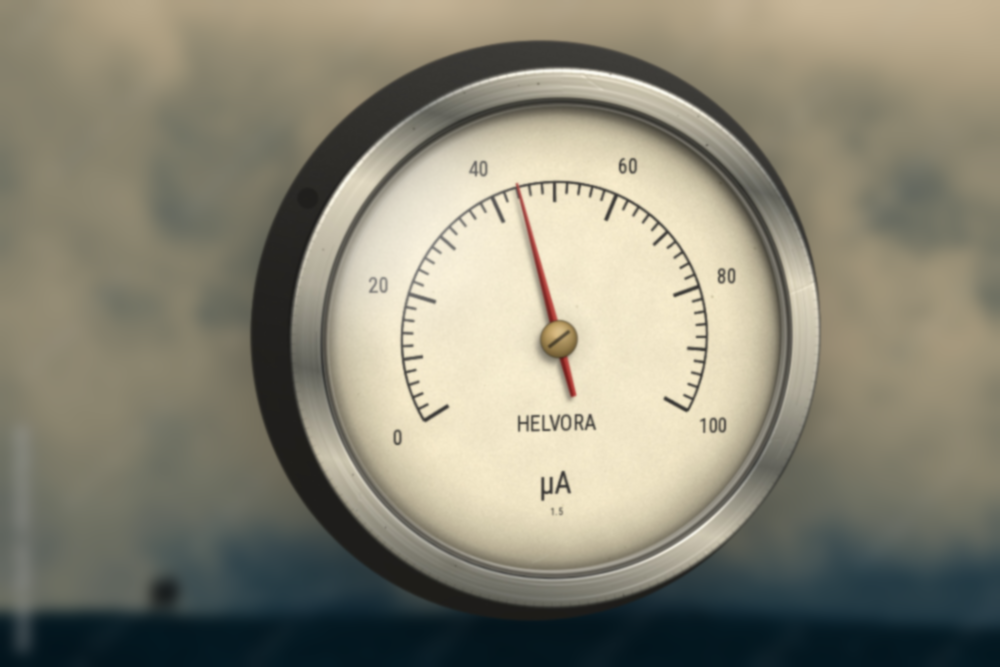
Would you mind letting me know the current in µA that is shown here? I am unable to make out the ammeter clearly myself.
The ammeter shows 44 µA
